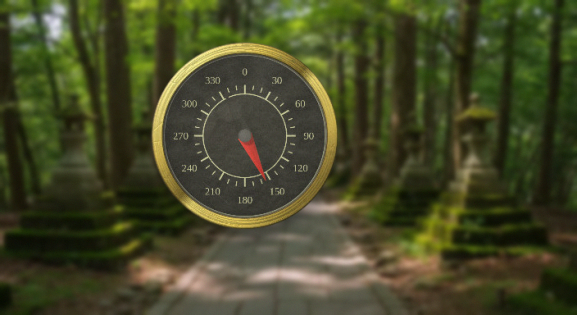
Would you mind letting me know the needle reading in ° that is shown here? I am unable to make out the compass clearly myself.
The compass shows 155 °
